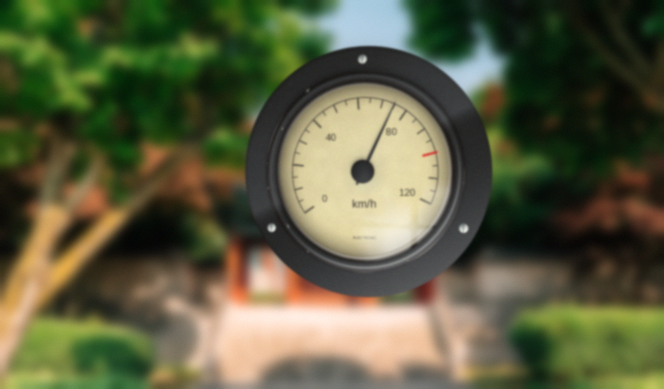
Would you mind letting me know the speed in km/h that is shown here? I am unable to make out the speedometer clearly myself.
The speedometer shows 75 km/h
